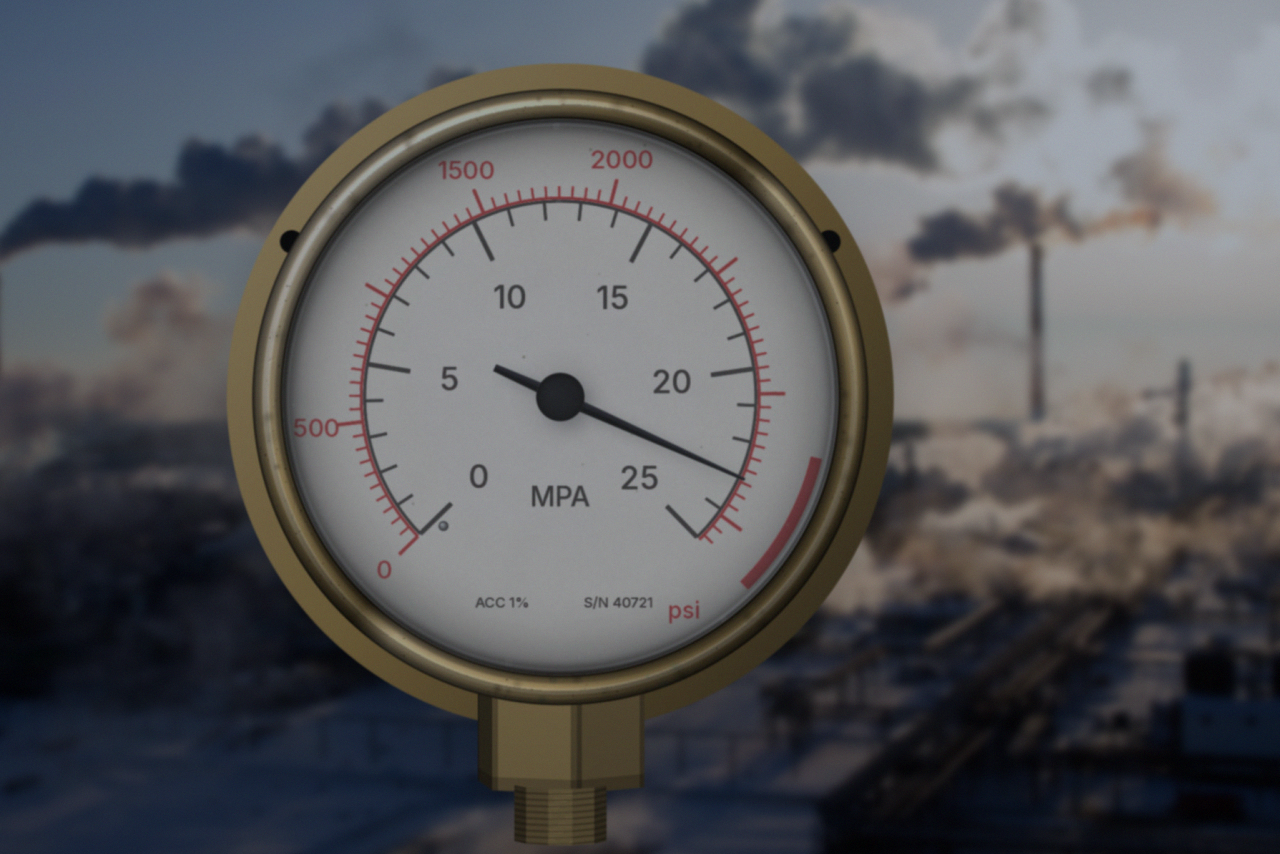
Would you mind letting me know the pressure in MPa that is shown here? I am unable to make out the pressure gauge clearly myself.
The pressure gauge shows 23 MPa
